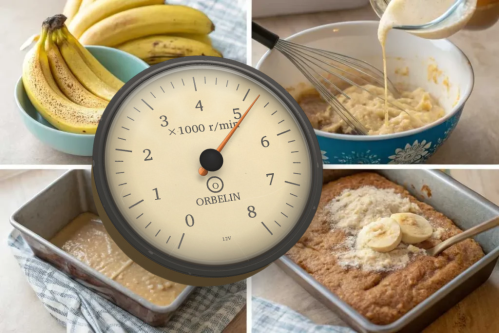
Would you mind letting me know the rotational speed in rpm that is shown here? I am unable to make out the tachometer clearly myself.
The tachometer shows 5200 rpm
